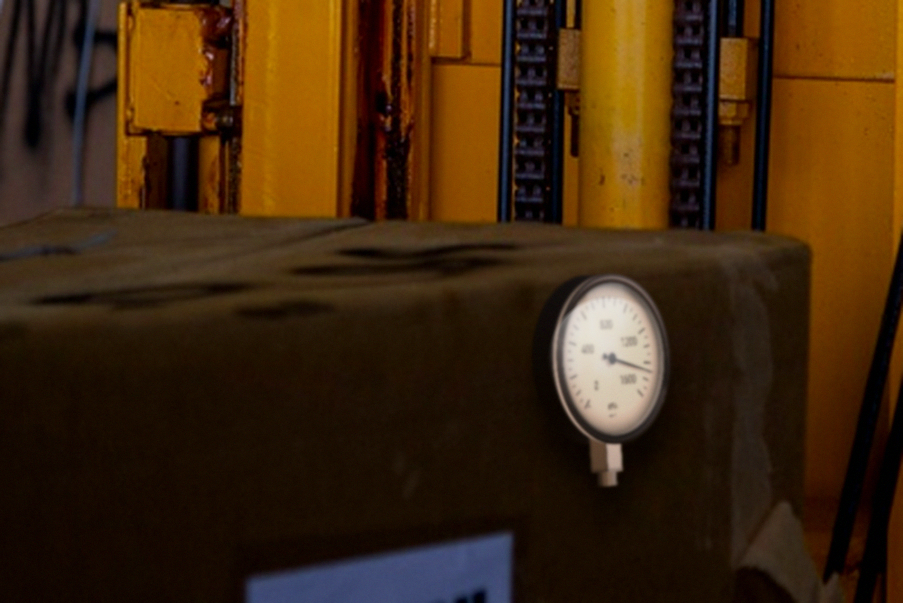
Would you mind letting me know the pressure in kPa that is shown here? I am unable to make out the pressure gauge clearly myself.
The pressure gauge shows 1450 kPa
